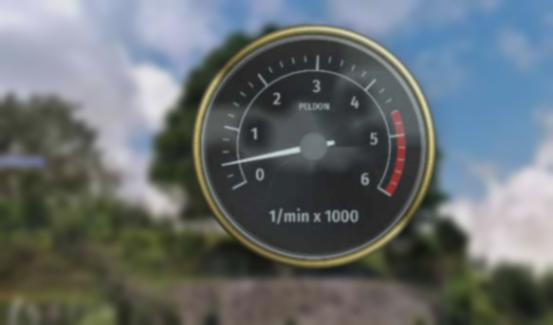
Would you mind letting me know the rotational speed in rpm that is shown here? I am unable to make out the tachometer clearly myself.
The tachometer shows 400 rpm
